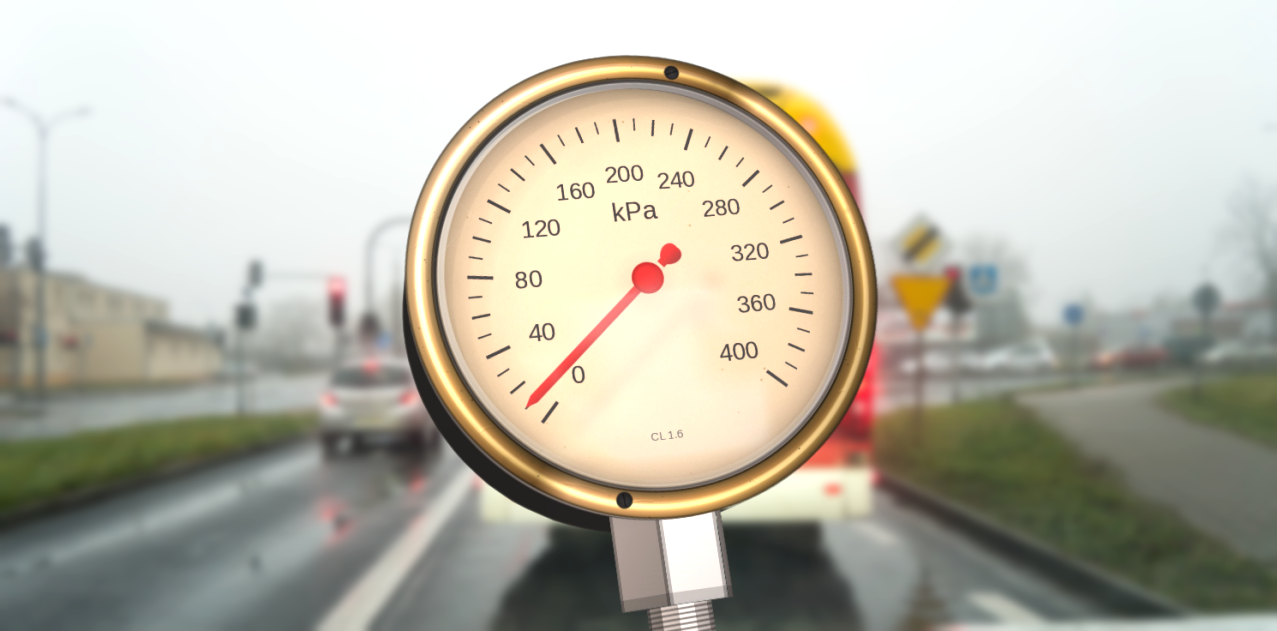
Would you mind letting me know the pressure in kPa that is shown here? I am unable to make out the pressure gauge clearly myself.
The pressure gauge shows 10 kPa
